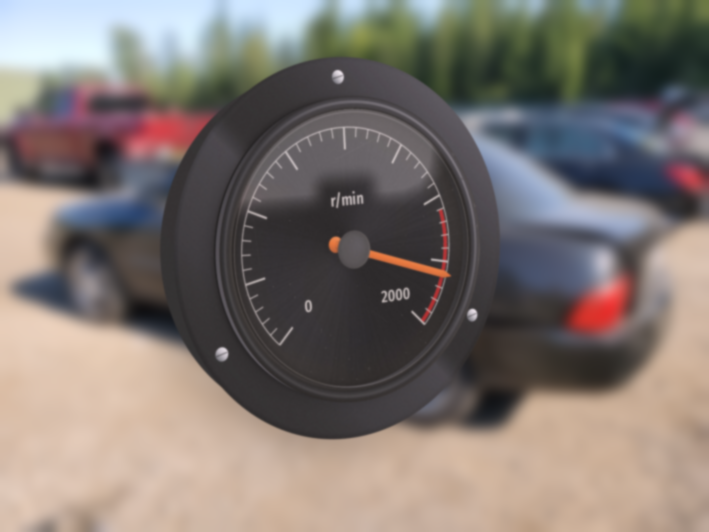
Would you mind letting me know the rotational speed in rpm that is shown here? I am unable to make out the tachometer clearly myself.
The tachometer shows 1800 rpm
